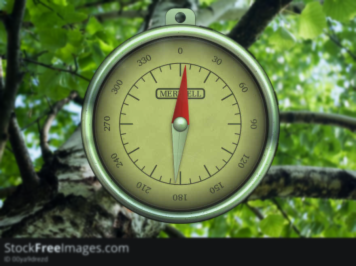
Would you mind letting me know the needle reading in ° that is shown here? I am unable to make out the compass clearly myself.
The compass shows 5 °
